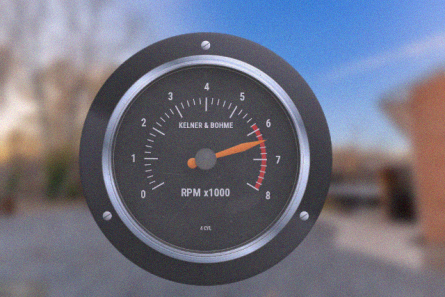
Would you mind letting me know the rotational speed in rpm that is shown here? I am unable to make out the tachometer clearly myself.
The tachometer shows 6400 rpm
